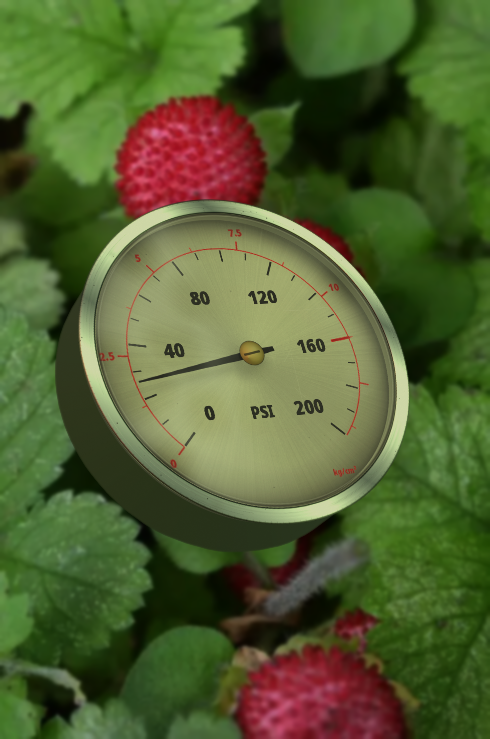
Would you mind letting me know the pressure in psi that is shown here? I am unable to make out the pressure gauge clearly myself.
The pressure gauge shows 25 psi
